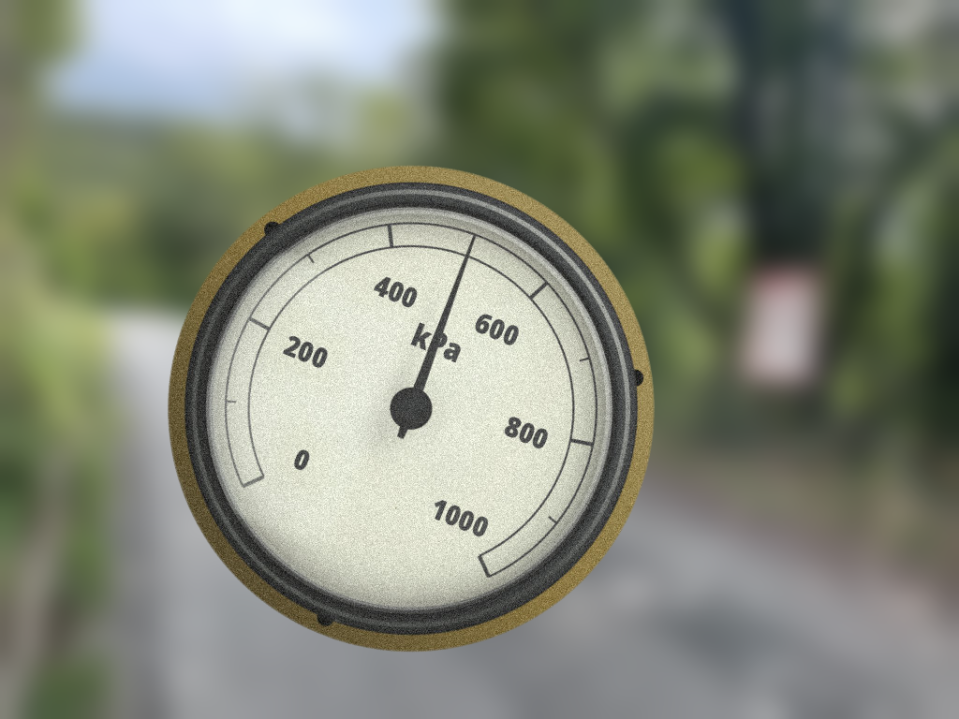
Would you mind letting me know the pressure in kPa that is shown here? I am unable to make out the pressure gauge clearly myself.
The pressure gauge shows 500 kPa
